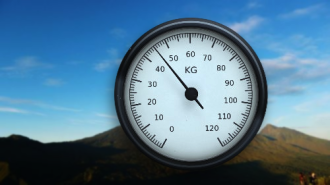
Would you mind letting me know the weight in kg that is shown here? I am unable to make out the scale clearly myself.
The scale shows 45 kg
